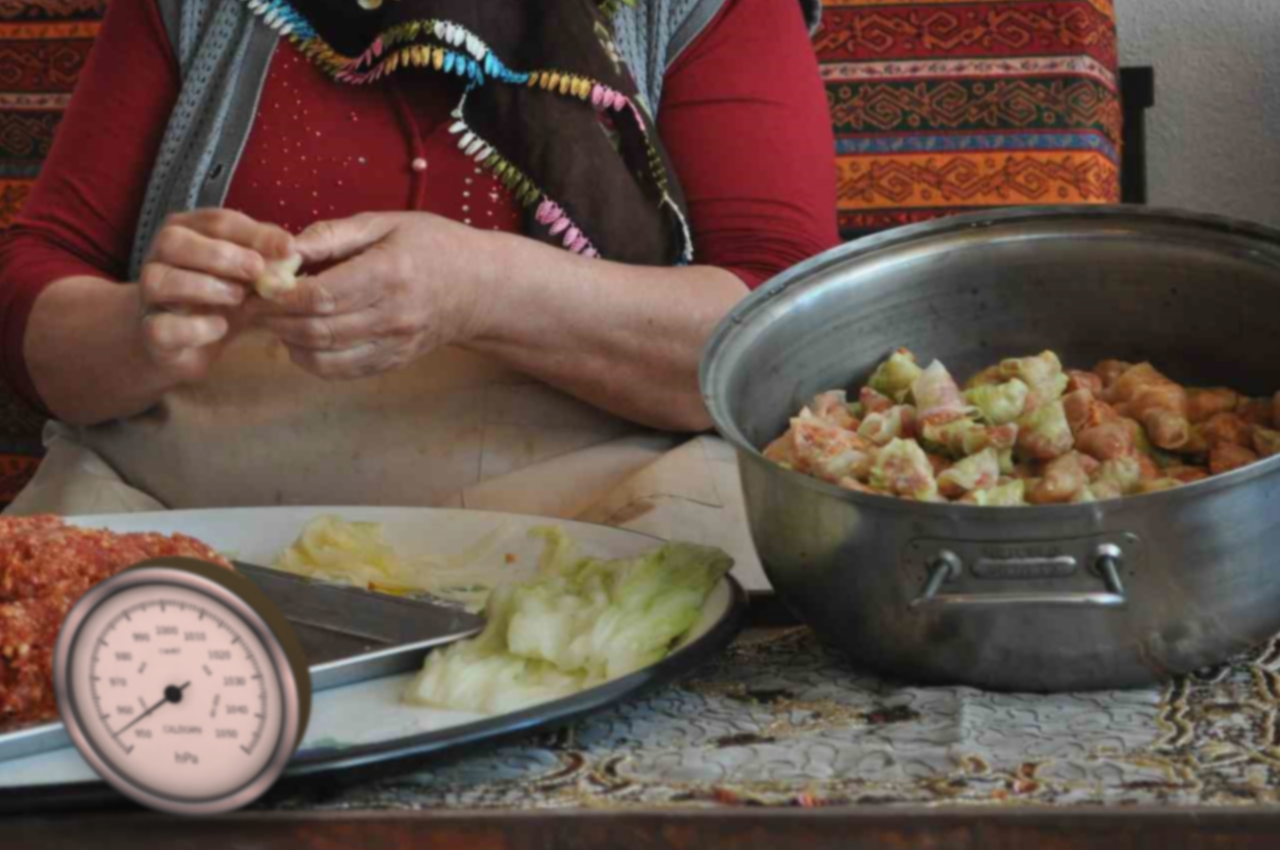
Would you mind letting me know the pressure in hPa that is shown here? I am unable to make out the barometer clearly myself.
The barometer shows 955 hPa
